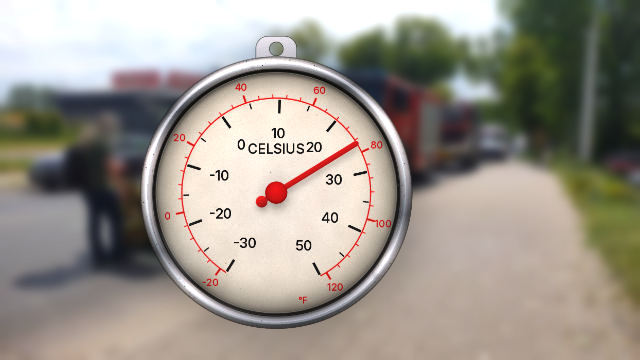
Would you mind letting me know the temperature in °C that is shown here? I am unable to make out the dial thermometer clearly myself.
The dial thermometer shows 25 °C
